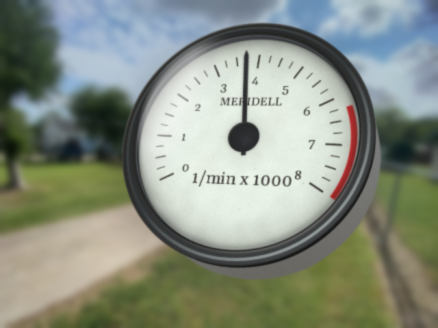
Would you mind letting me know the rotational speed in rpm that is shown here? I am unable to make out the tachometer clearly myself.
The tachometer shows 3750 rpm
